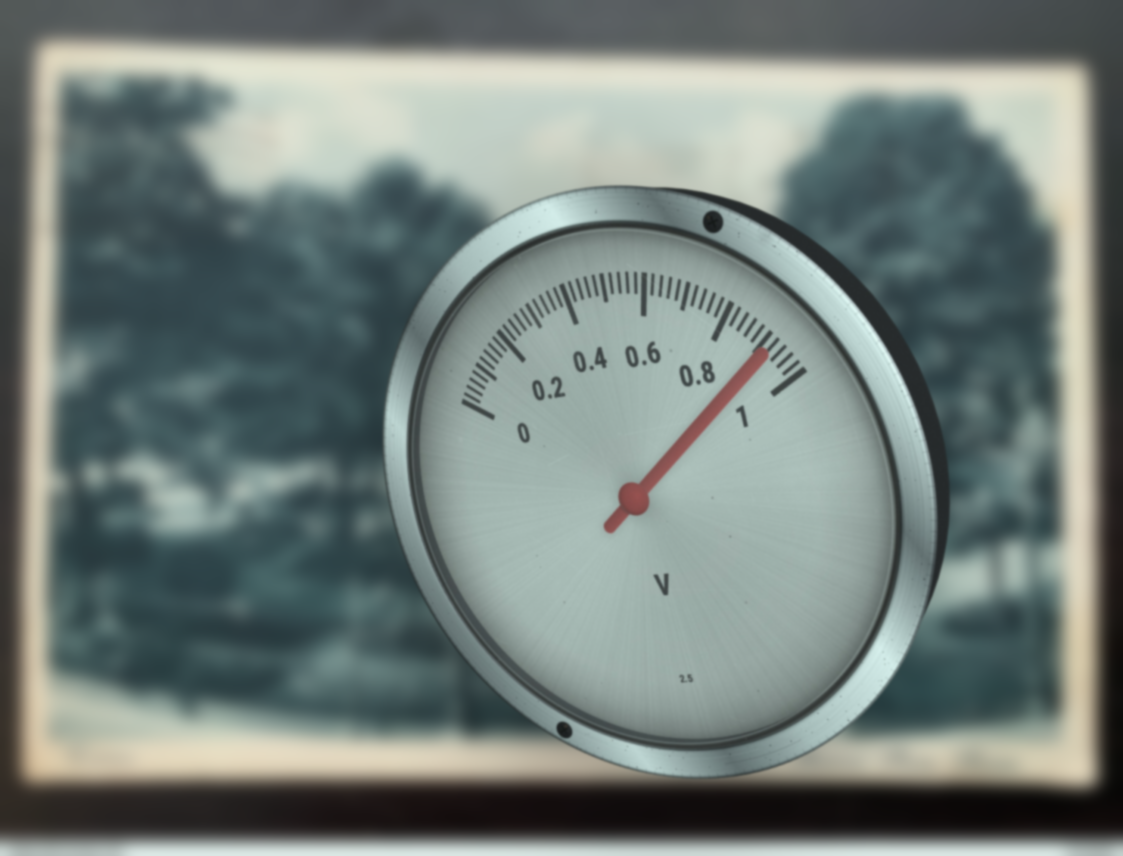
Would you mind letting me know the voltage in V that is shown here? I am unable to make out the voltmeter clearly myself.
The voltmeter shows 0.92 V
